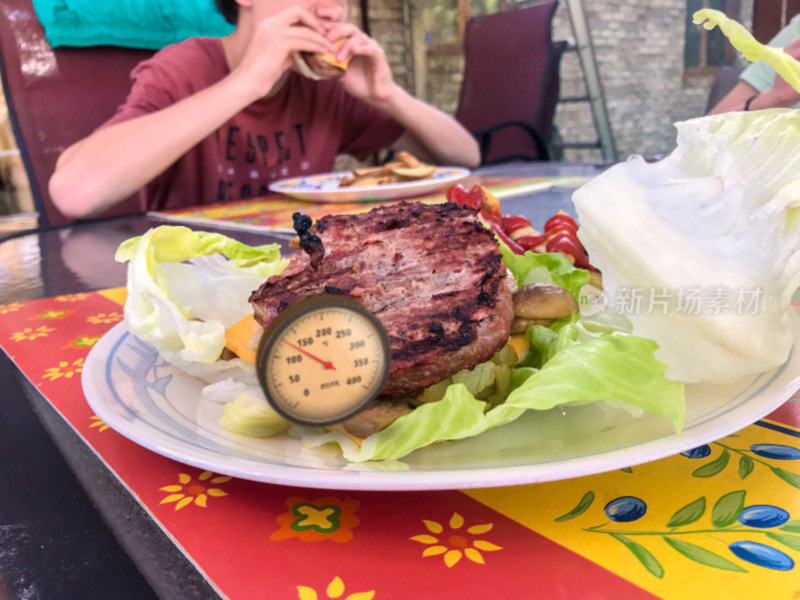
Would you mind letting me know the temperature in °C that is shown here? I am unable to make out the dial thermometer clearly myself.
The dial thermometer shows 130 °C
